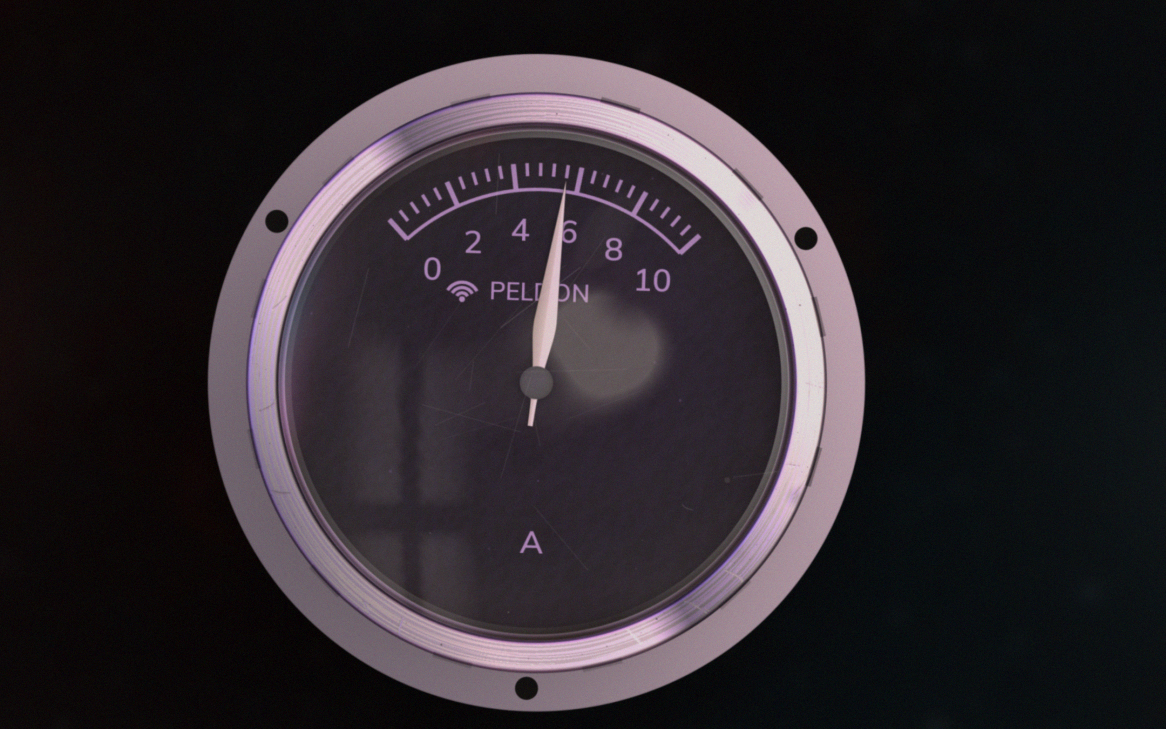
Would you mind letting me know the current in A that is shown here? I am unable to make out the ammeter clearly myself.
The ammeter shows 5.6 A
